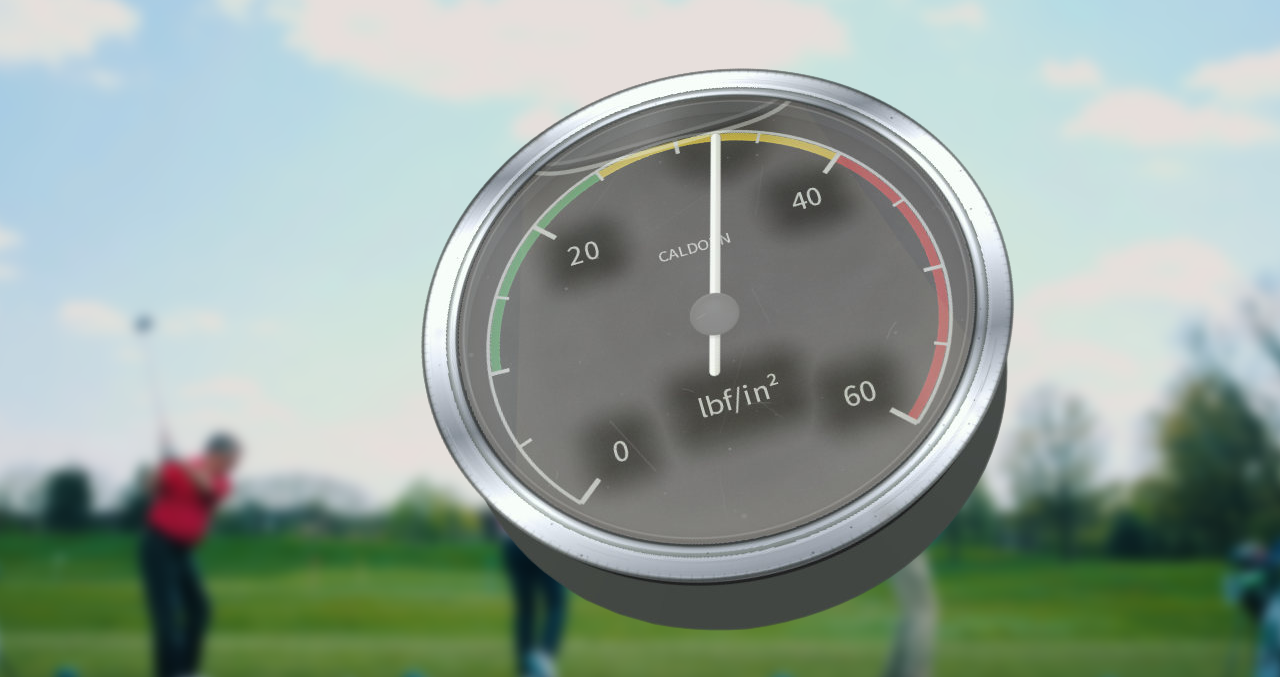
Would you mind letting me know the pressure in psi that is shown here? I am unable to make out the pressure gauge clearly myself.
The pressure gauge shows 32.5 psi
